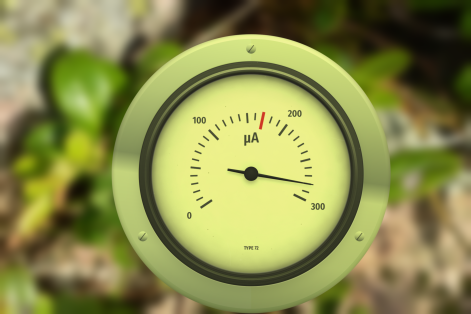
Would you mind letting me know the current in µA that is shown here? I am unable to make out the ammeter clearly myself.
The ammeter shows 280 µA
